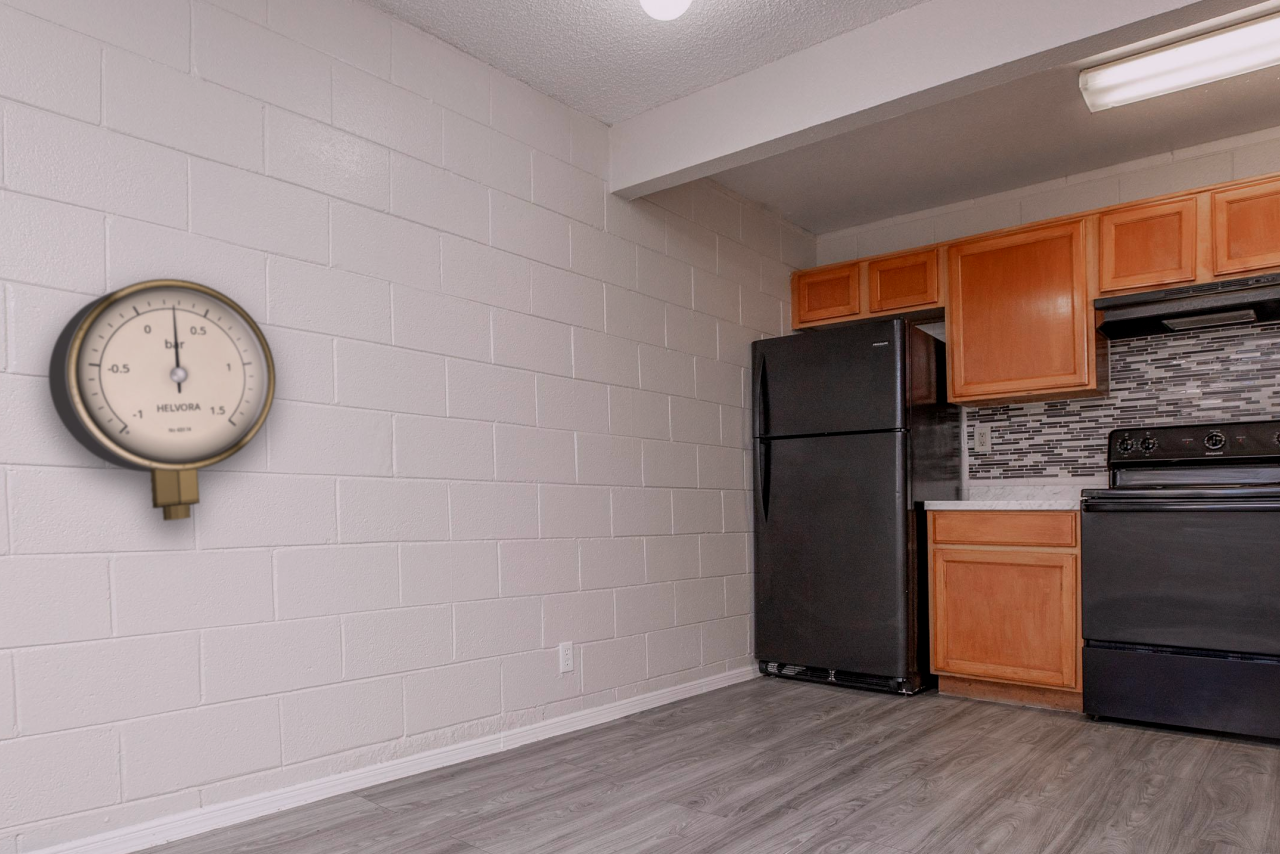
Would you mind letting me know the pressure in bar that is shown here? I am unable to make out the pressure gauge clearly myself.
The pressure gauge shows 0.25 bar
